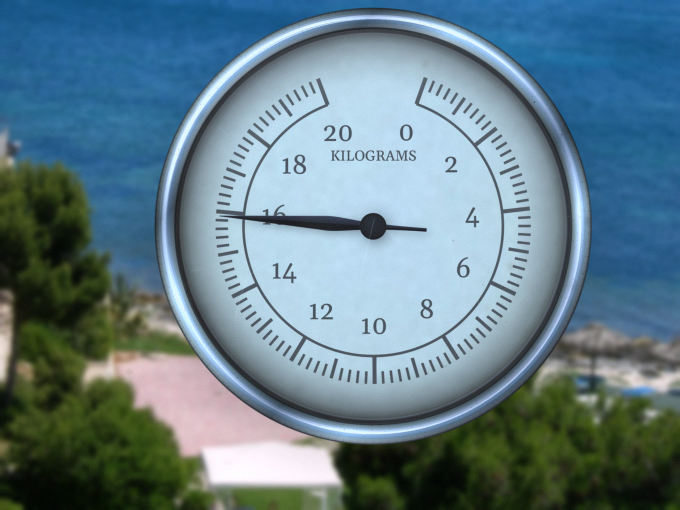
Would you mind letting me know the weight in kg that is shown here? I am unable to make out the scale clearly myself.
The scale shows 15.9 kg
